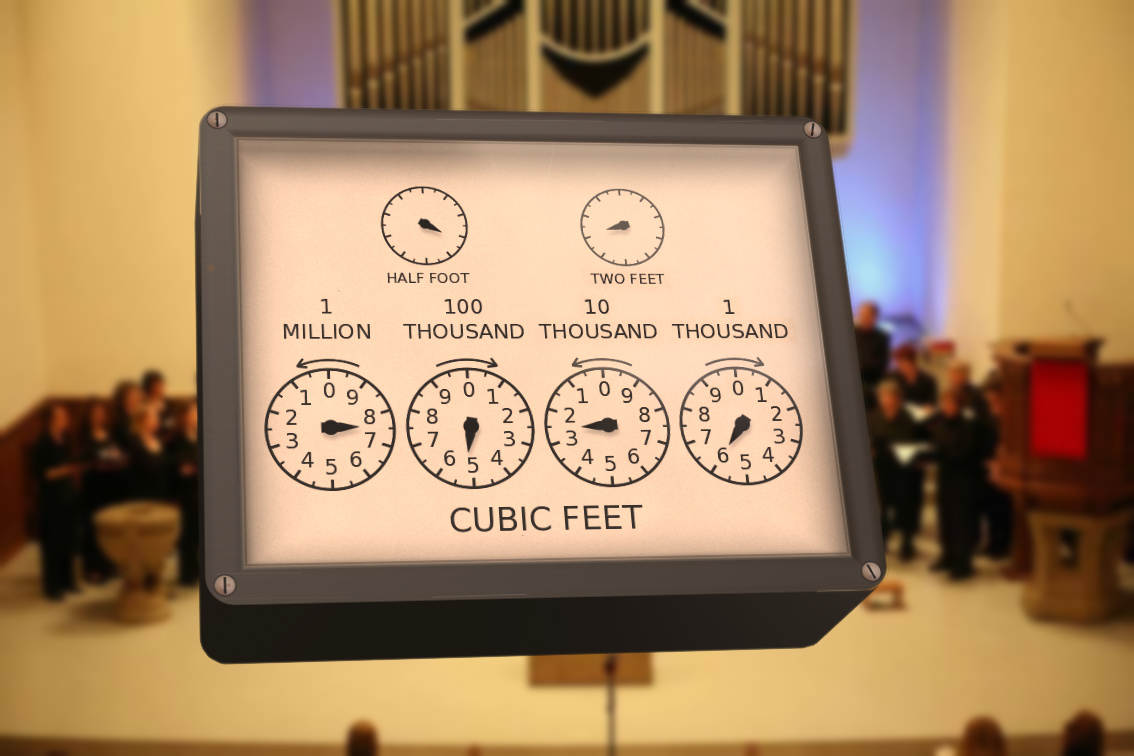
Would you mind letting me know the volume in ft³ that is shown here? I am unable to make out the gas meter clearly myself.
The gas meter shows 752600 ft³
